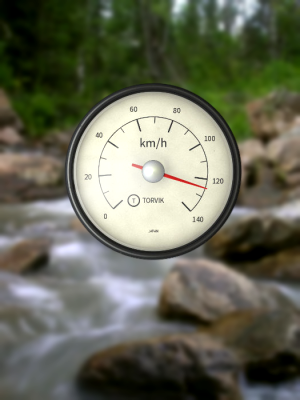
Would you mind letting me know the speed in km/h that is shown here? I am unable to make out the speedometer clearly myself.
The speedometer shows 125 km/h
